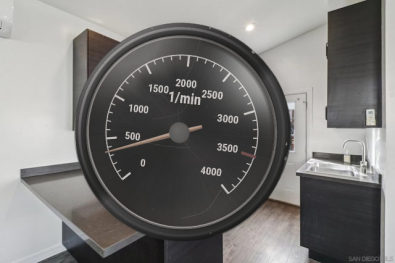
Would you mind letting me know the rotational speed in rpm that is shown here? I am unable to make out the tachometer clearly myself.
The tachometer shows 350 rpm
